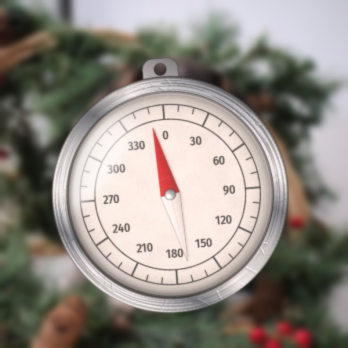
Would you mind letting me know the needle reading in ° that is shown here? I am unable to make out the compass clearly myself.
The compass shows 350 °
